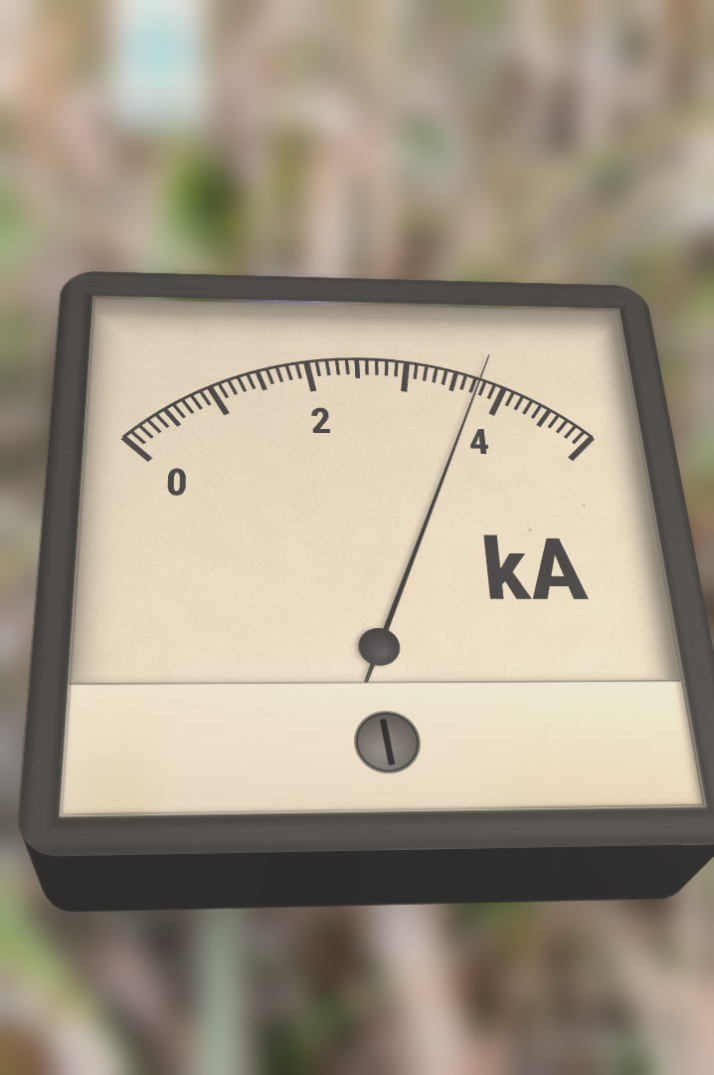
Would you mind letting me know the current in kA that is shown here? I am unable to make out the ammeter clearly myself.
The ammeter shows 3.75 kA
